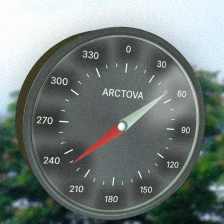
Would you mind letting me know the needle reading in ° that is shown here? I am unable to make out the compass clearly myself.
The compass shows 230 °
